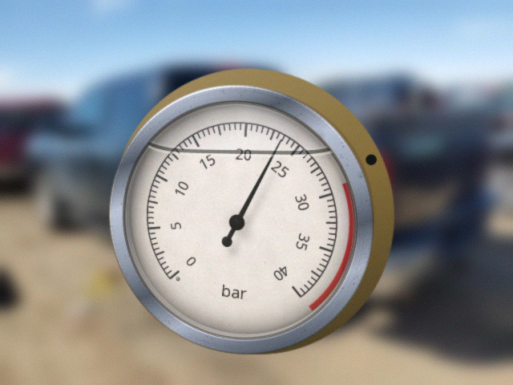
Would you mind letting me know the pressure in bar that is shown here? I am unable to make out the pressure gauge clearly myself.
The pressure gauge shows 23.5 bar
